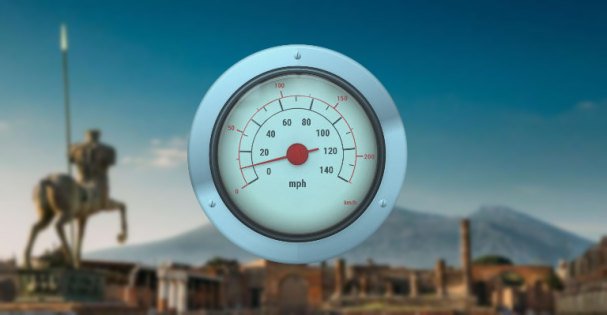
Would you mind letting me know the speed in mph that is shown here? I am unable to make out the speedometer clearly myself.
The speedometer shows 10 mph
